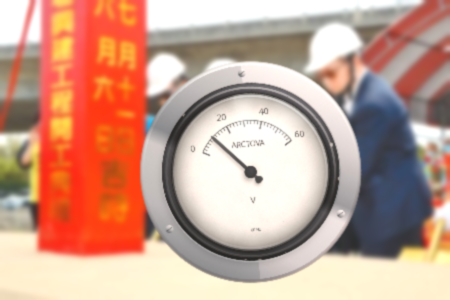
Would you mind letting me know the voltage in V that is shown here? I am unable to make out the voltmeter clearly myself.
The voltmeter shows 10 V
